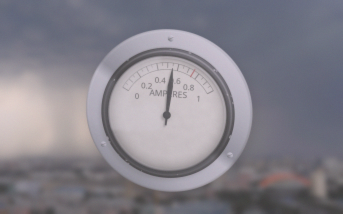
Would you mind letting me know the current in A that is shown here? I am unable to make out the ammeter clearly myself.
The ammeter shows 0.55 A
